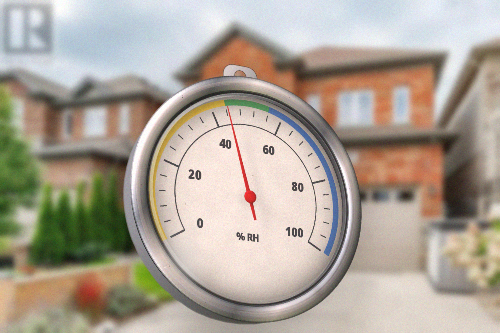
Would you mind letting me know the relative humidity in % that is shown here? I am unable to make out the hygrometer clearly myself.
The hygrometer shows 44 %
